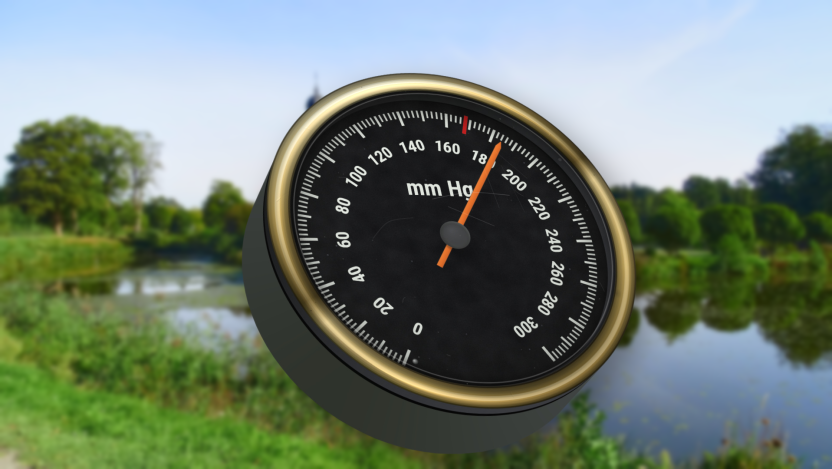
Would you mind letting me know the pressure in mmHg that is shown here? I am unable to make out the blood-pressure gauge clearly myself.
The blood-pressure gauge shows 184 mmHg
